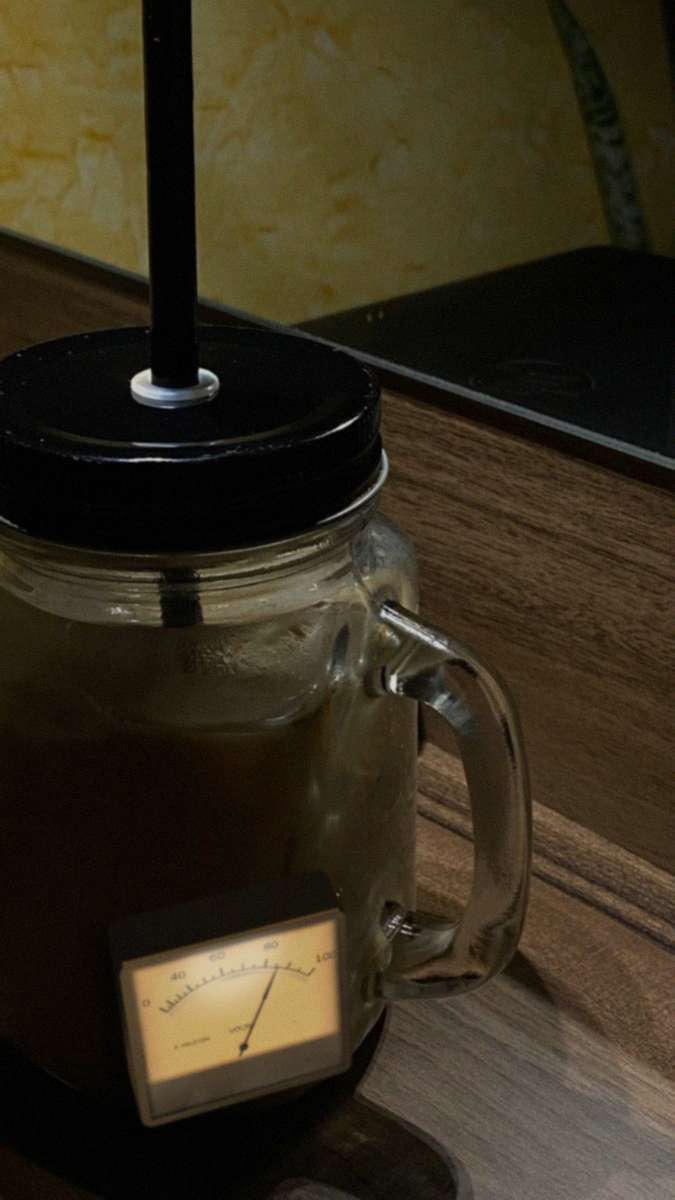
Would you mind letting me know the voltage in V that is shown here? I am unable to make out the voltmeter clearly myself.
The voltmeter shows 85 V
